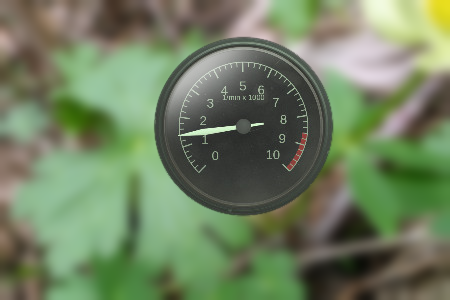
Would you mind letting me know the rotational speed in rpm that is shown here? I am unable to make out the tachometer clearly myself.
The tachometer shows 1400 rpm
